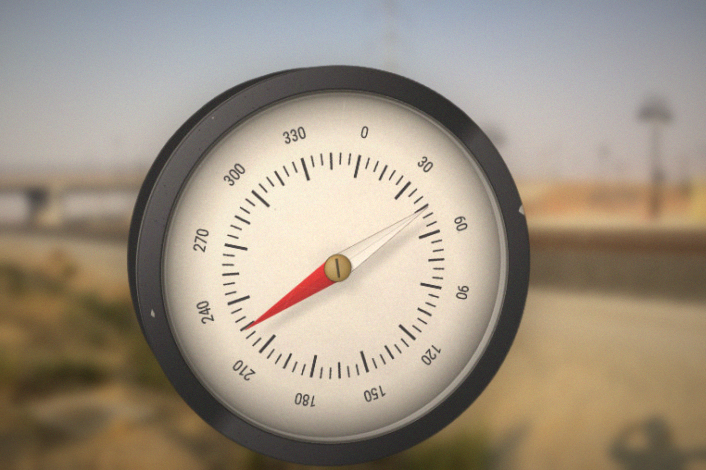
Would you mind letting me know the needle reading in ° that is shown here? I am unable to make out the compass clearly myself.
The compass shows 225 °
